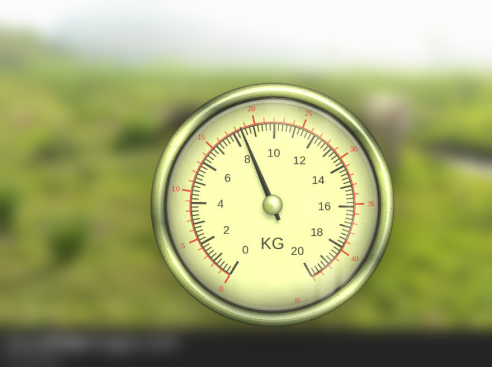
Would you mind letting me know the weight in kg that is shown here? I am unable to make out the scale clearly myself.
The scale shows 8.4 kg
